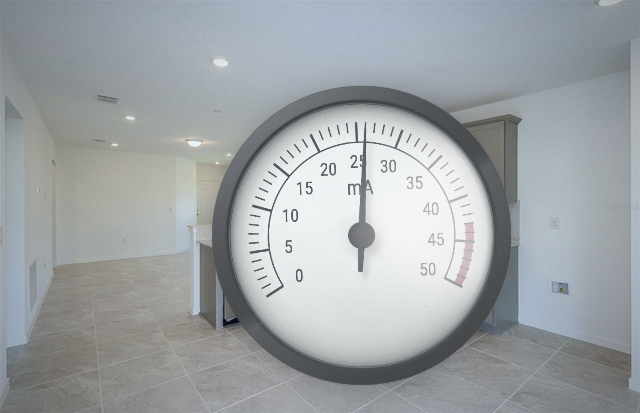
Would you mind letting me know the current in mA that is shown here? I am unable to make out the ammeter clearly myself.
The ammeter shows 26 mA
